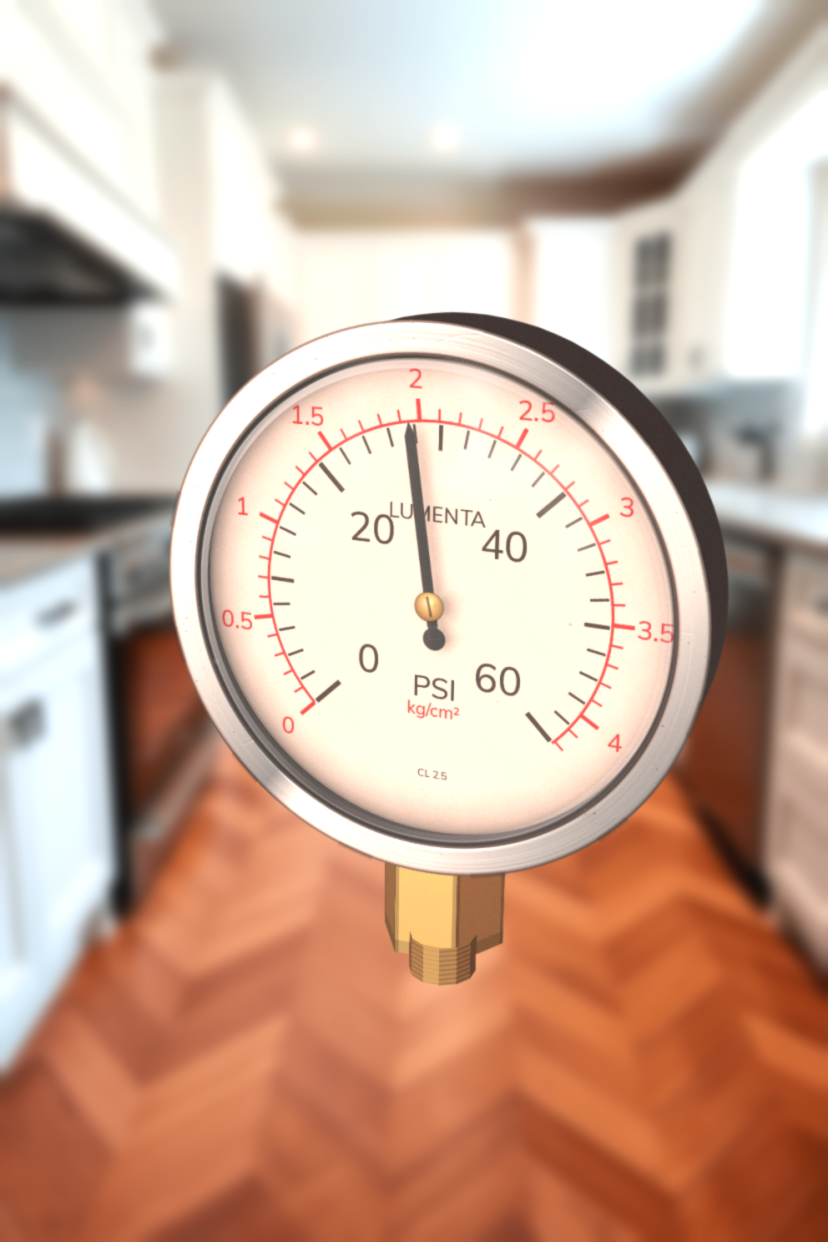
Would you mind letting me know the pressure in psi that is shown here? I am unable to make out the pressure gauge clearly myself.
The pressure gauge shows 28 psi
